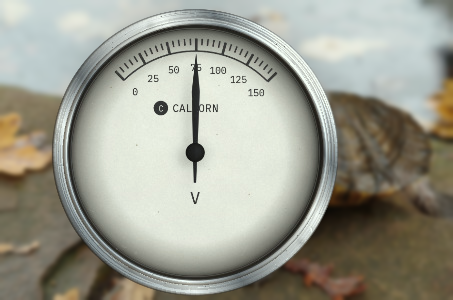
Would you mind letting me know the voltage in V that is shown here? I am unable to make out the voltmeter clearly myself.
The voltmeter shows 75 V
